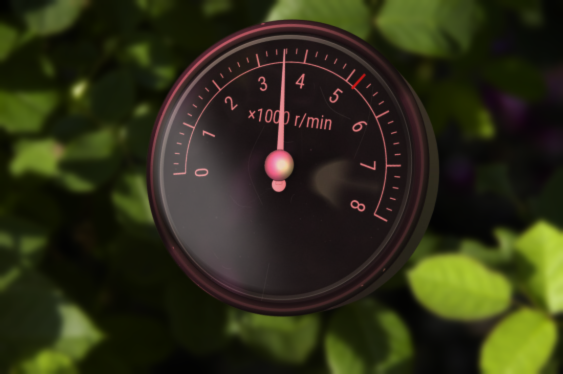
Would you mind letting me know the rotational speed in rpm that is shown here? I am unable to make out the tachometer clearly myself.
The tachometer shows 3600 rpm
